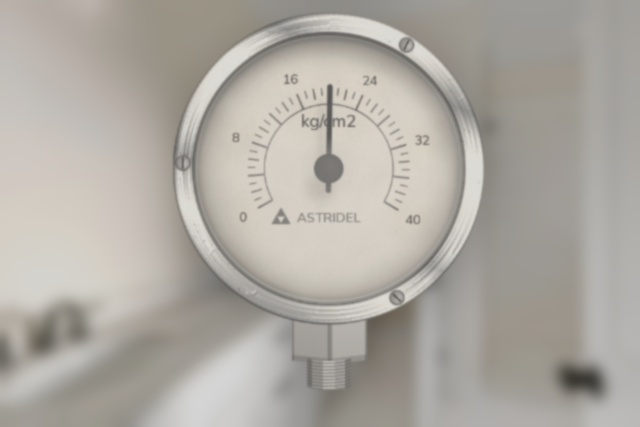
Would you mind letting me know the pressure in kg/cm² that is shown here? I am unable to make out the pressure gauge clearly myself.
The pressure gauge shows 20 kg/cm²
